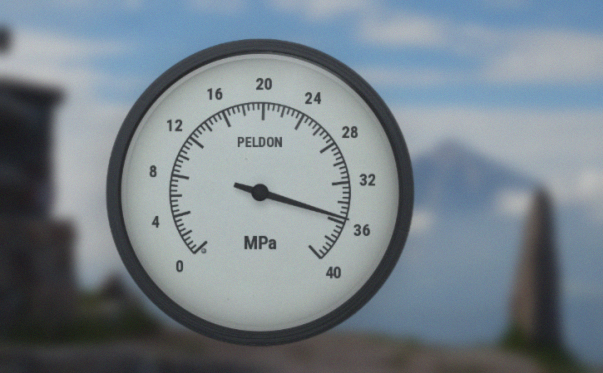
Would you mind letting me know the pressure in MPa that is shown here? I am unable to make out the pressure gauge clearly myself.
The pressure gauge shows 35.5 MPa
